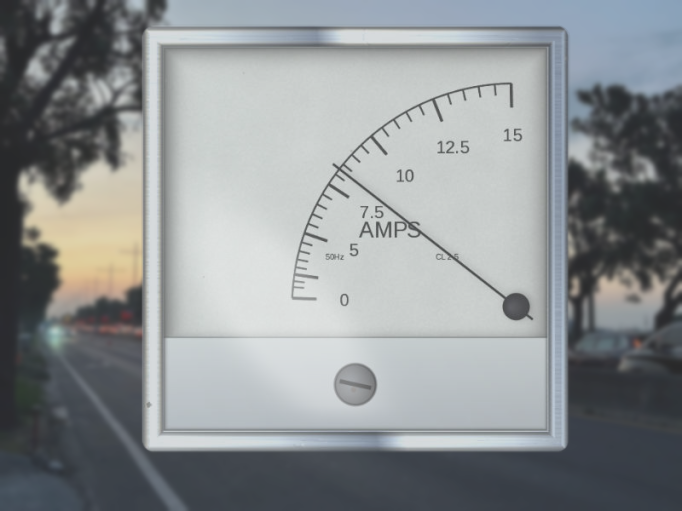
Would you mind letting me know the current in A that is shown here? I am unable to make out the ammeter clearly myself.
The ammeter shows 8.25 A
